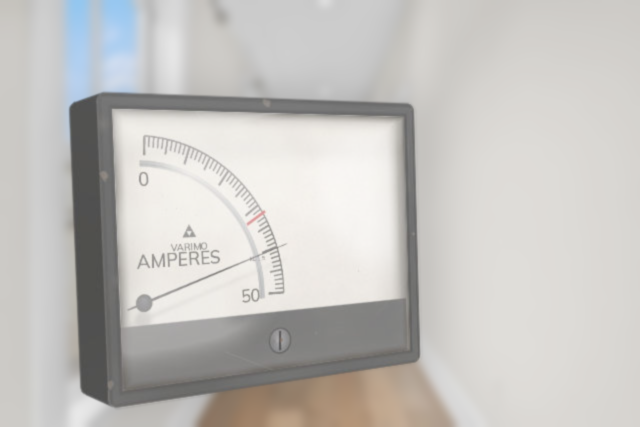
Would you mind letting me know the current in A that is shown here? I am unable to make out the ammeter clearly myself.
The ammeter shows 40 A
